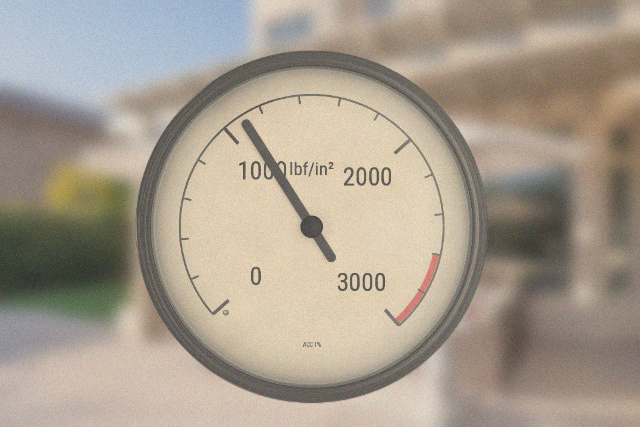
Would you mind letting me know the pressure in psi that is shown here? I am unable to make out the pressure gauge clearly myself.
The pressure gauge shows 1100 psi
